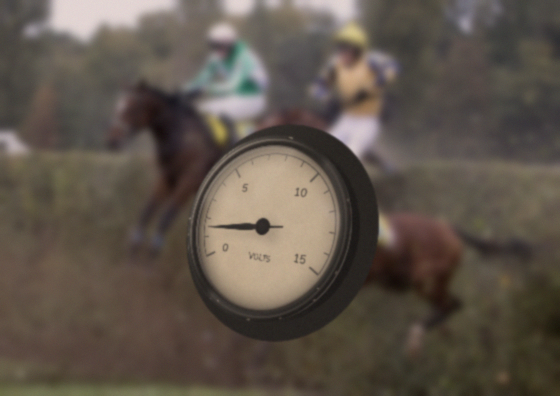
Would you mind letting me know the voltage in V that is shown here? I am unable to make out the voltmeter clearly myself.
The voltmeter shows 1.5 V
